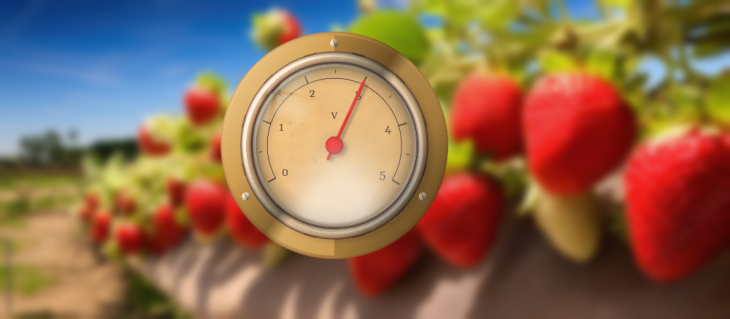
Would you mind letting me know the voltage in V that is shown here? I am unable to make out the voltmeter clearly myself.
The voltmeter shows 3 V
